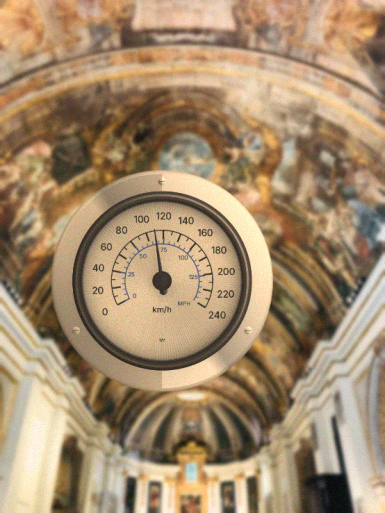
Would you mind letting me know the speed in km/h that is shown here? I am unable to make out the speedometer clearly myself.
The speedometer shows 110 km/h
